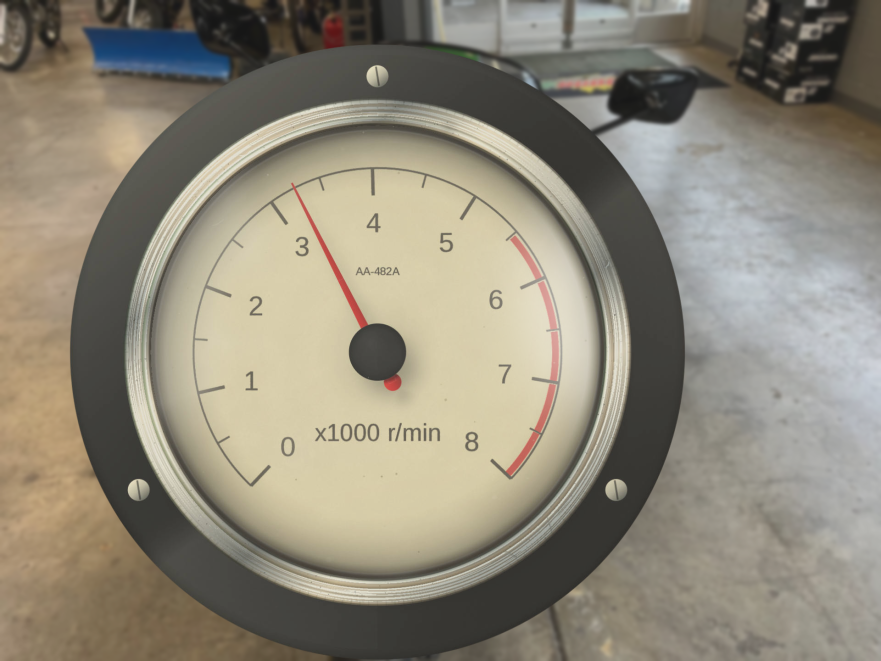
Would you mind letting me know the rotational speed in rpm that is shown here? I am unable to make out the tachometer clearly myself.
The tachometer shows 3250 rpm
